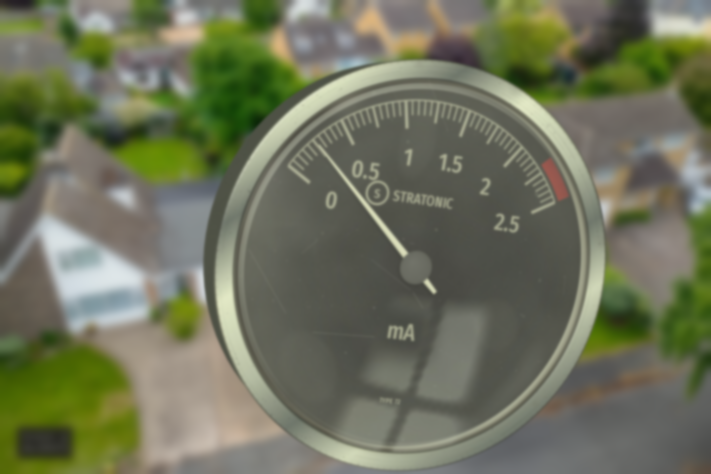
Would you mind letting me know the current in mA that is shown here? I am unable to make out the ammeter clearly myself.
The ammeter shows 0.25 mA
